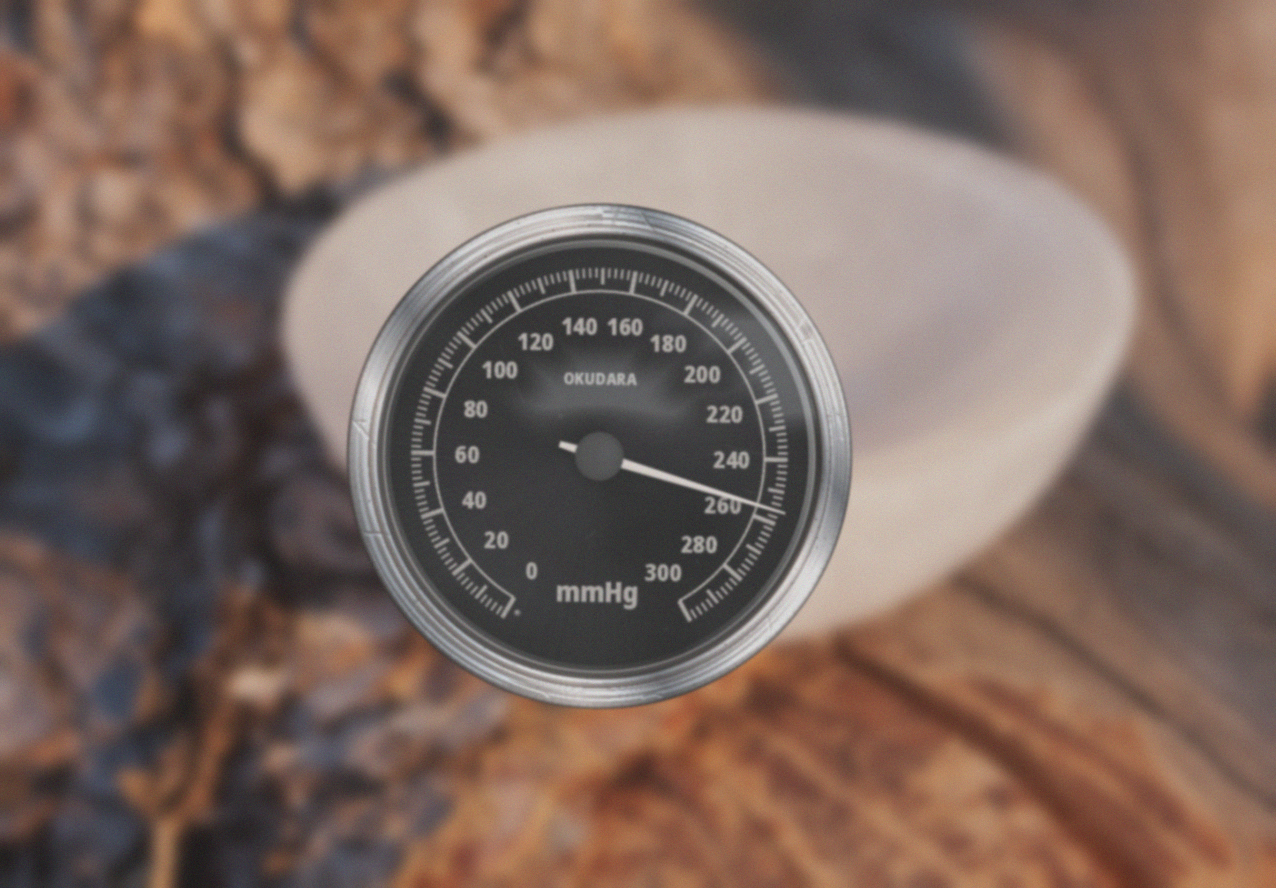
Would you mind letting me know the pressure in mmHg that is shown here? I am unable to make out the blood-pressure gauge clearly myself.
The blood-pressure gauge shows 256 mmHg
